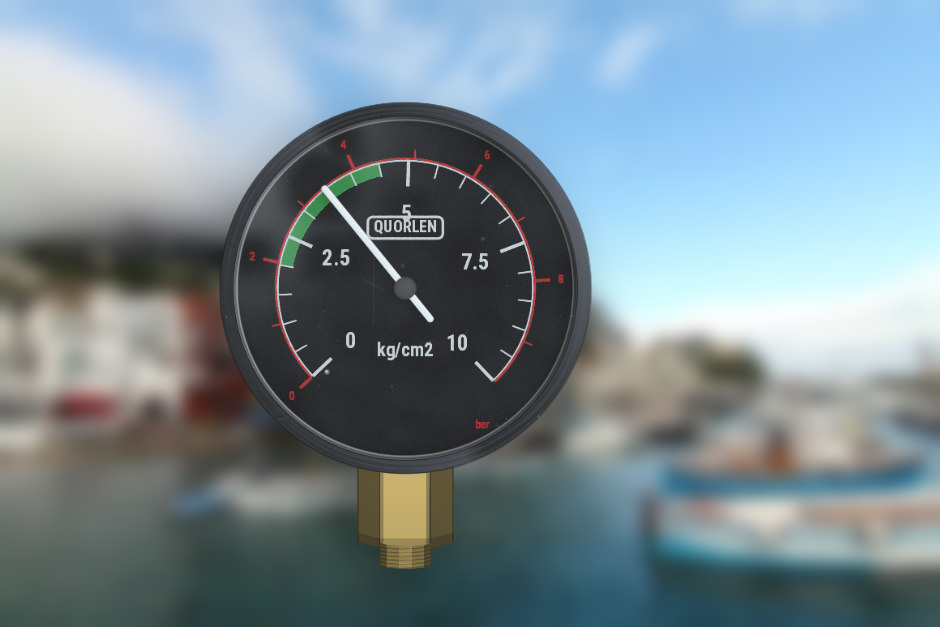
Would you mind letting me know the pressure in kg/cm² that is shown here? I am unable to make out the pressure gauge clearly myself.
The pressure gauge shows 3.5 kg/cm²
